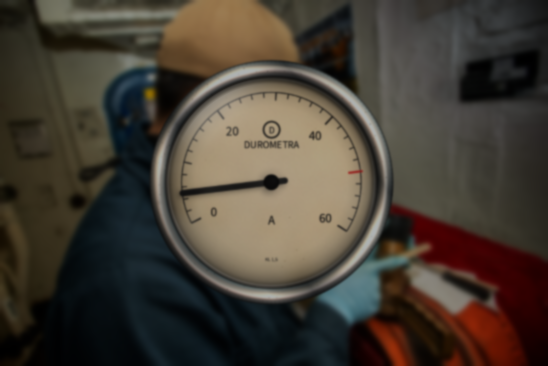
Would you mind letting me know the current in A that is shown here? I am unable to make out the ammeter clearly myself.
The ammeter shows 5 A
